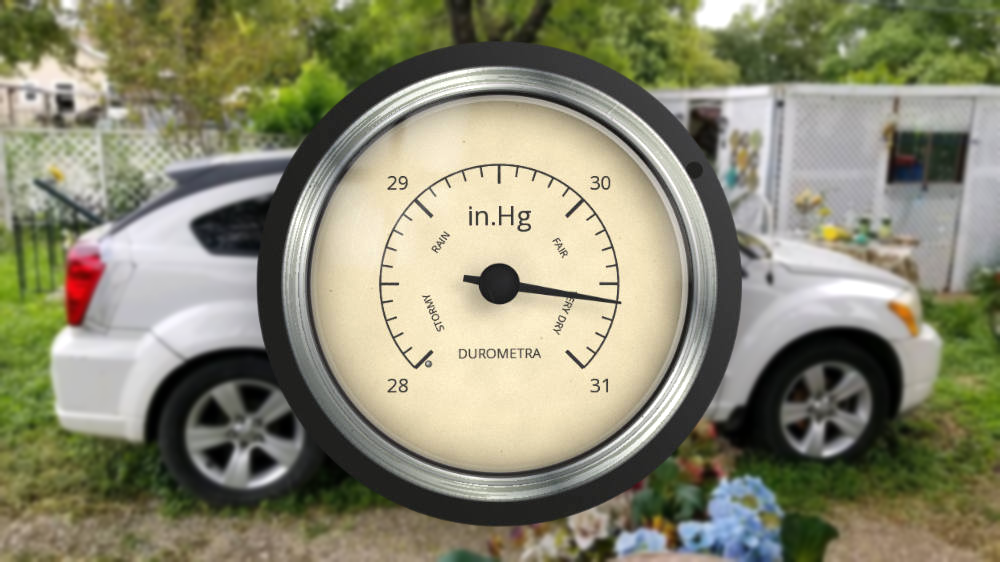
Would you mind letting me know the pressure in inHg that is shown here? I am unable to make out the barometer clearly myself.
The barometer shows 30.6 inHg
